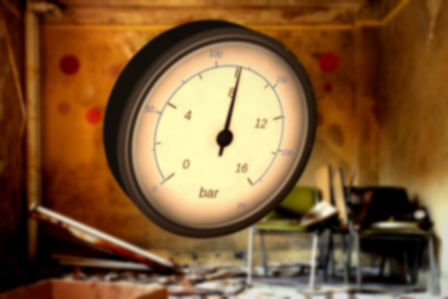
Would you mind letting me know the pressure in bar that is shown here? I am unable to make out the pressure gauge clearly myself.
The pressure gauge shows 8 bar
